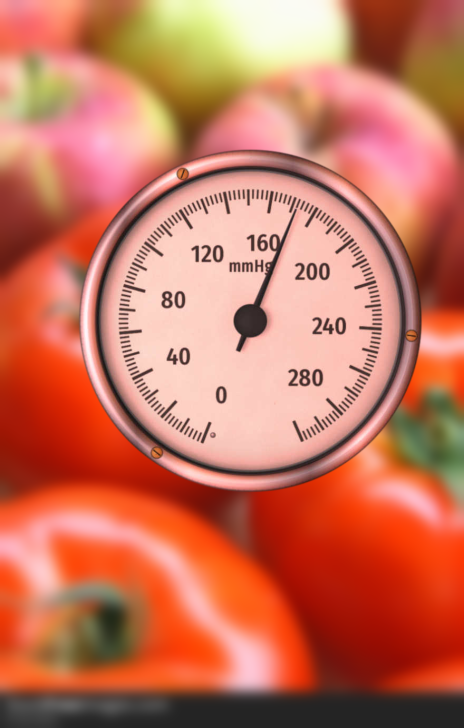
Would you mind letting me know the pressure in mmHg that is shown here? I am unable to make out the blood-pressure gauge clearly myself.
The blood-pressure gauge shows 172 mmHg
